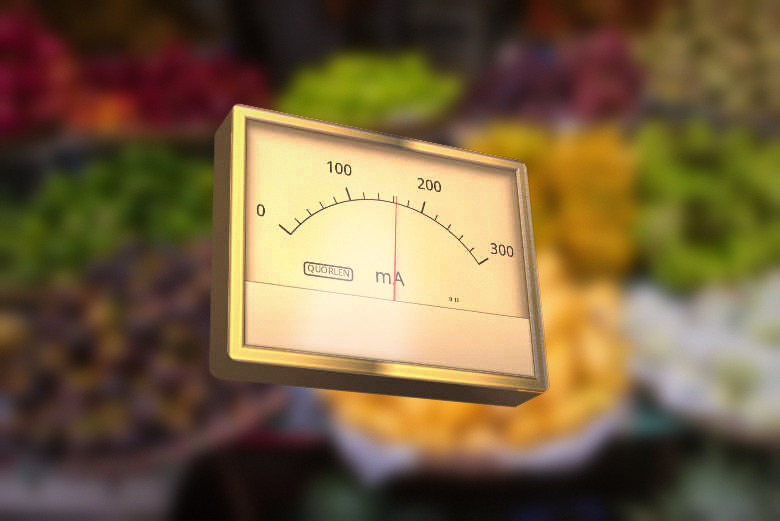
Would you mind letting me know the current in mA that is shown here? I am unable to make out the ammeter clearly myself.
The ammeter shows 160 mA
